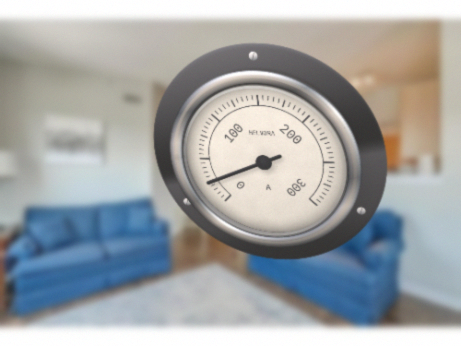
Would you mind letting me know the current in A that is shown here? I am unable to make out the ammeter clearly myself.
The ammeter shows 25 A
